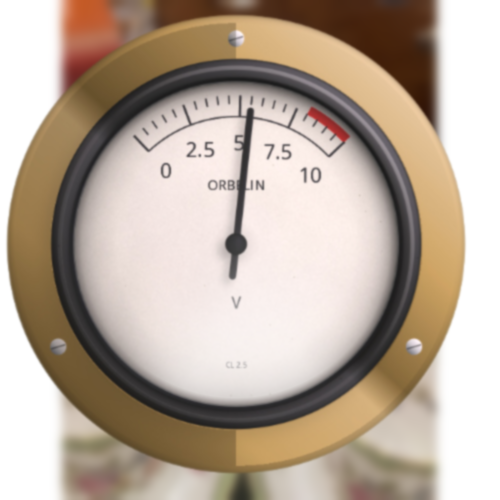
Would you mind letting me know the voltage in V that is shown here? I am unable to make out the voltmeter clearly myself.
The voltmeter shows 5.5 V
